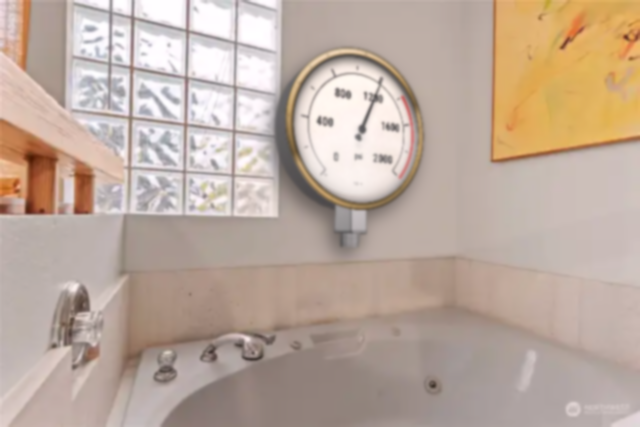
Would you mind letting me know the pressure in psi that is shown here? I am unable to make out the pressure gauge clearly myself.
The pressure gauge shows 1200 psi
